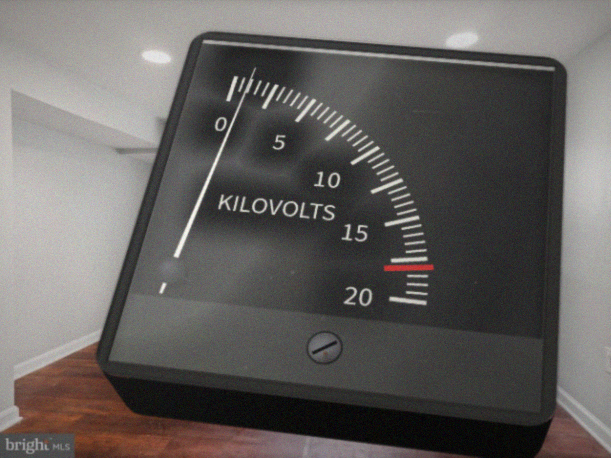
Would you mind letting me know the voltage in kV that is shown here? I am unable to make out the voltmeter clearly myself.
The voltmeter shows 1 kV
